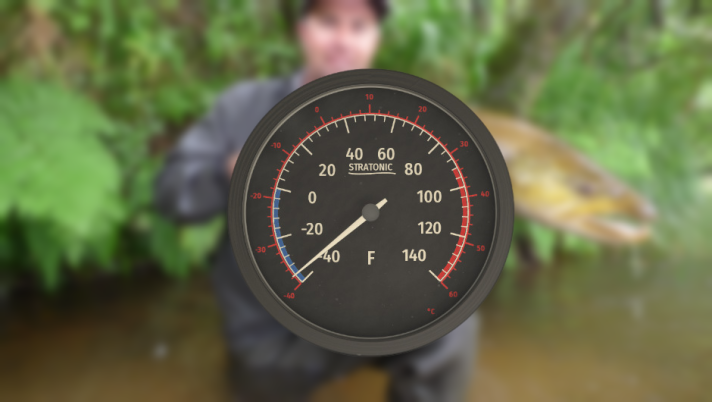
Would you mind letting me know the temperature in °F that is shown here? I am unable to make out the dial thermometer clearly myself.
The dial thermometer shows -36 °F
